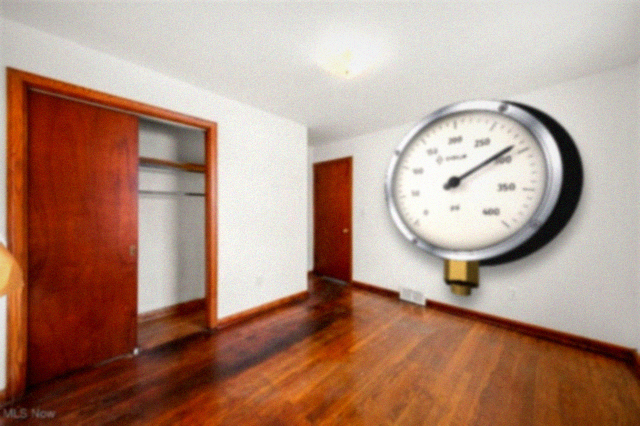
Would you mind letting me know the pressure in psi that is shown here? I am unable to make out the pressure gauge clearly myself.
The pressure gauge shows 290 psi
